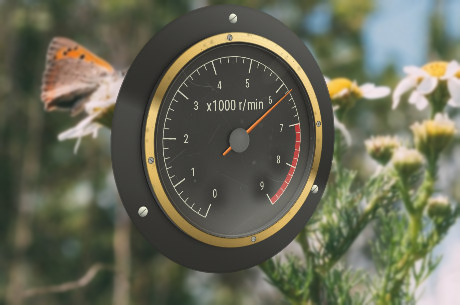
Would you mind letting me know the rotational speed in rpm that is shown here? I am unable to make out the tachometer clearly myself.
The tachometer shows 6200 rpm
